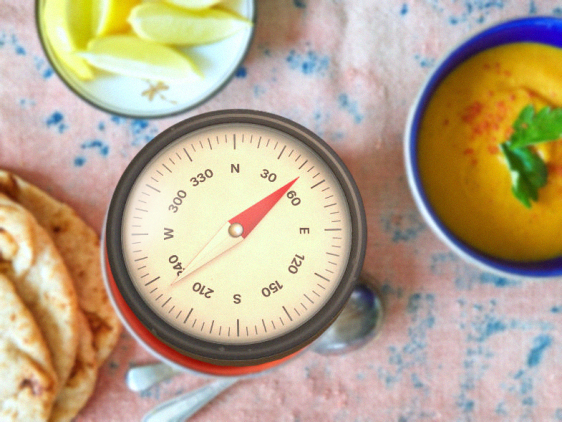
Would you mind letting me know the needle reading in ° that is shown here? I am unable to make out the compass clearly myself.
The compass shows 50 °
